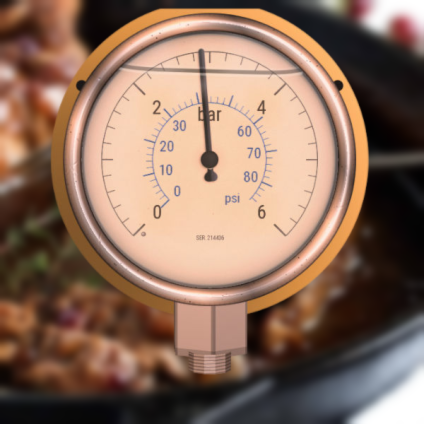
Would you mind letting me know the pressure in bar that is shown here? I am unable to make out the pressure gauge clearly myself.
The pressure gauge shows 2.9 bar
